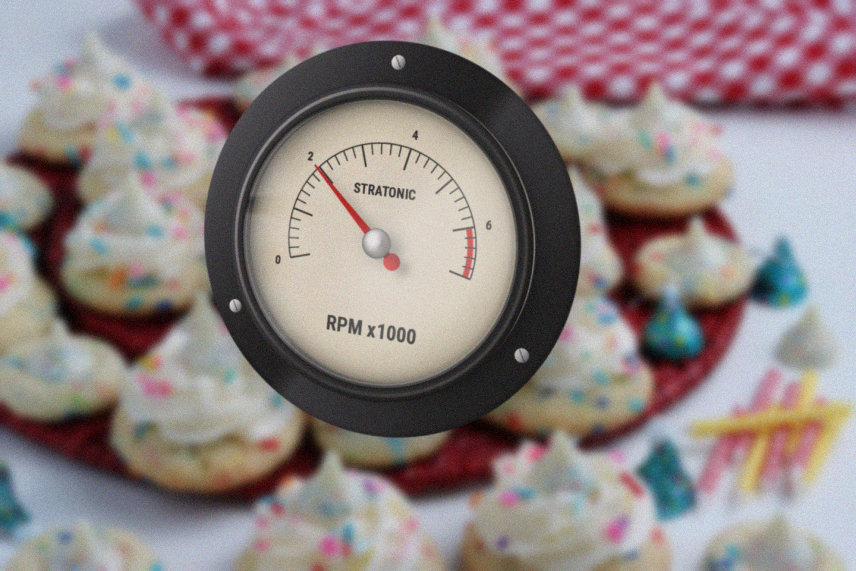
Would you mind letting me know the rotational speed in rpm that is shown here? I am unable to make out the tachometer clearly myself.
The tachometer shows 2000 rpm
